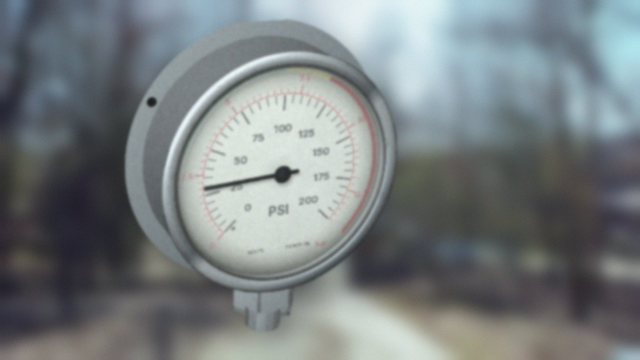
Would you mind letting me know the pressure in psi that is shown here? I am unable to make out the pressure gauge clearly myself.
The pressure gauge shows 30 psi
